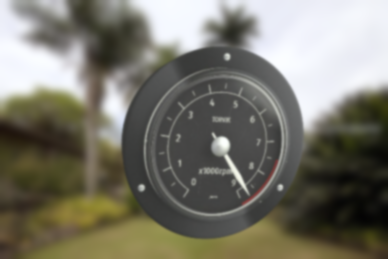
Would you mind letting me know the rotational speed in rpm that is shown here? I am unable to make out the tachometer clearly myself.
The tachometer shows 8750 rpm
